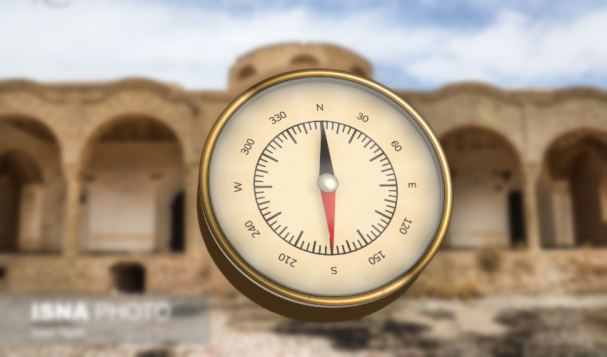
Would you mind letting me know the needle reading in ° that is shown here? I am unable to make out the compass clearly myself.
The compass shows 180 °
